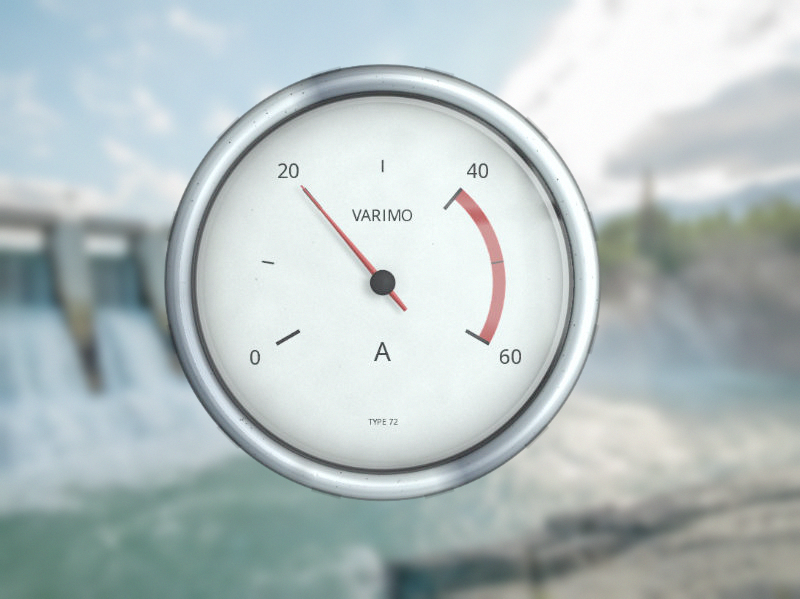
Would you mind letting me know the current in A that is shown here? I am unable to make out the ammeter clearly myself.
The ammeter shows 20 A
